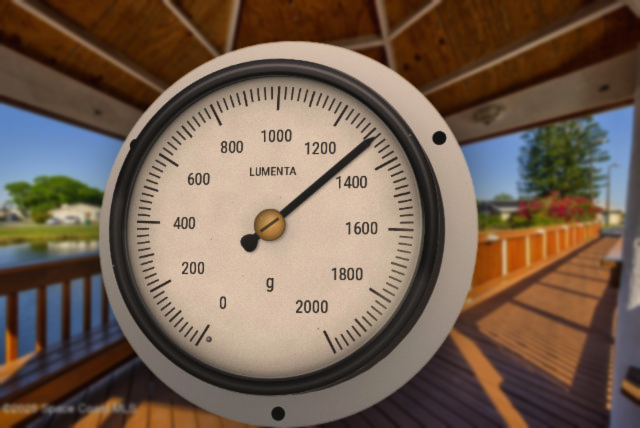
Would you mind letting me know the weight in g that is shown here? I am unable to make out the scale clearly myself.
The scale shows 1320 g
